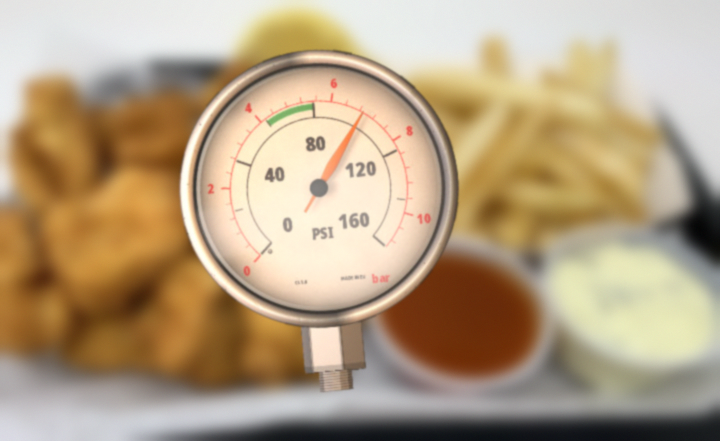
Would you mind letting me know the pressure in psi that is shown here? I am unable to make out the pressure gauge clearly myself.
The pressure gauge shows 100 psi
